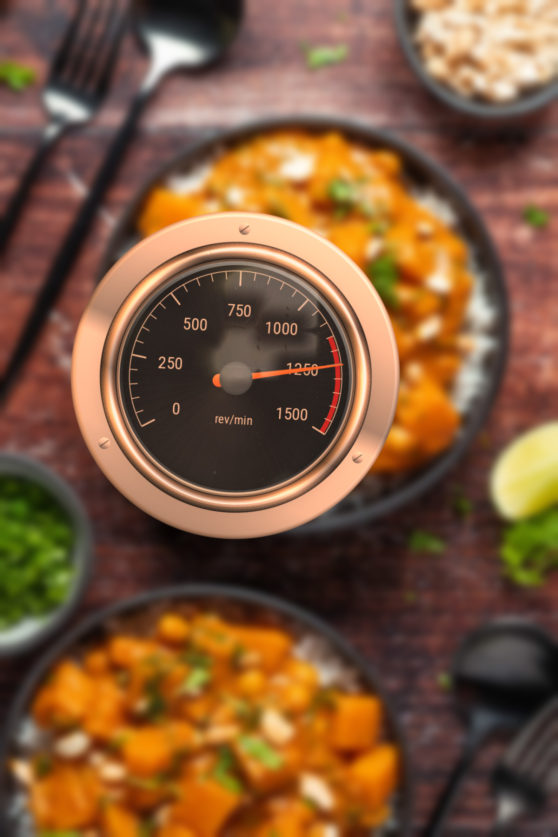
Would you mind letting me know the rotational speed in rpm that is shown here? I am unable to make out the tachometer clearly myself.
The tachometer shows 1250 rpm
